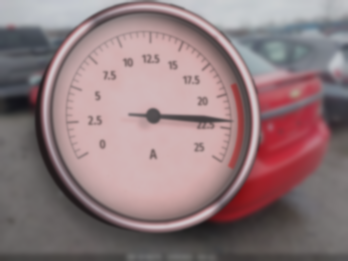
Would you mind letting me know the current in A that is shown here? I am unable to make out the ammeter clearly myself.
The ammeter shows 22 A
